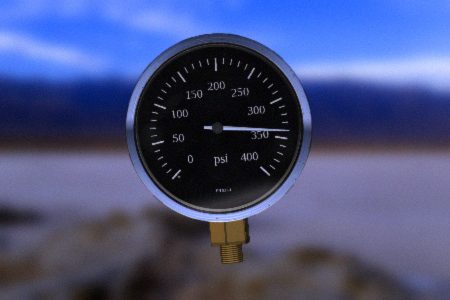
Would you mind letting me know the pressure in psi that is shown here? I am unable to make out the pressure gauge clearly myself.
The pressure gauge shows 340 psi
